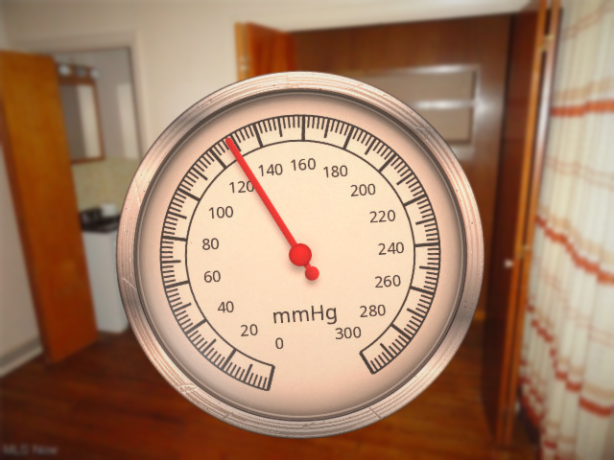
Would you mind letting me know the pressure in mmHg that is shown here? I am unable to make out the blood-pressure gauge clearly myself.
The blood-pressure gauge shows 128 mmHg
